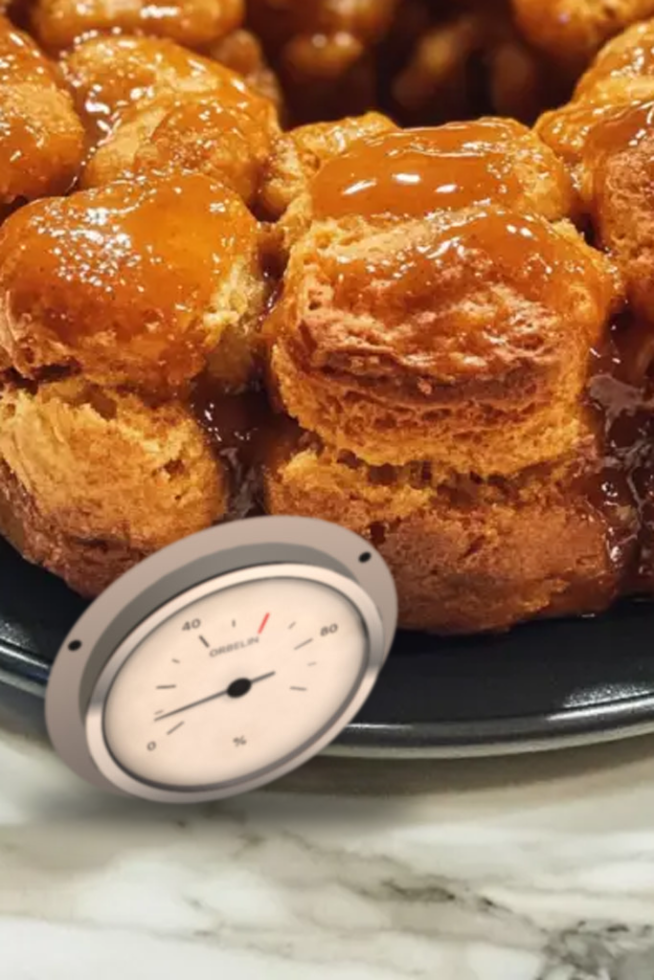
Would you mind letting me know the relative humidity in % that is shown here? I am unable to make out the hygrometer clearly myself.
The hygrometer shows 10 %
